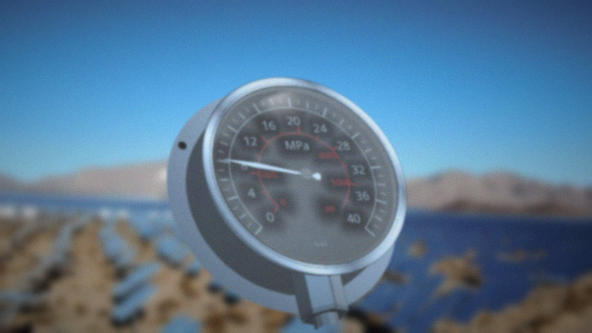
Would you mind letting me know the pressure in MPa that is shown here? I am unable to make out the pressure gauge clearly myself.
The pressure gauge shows 8 MPa
